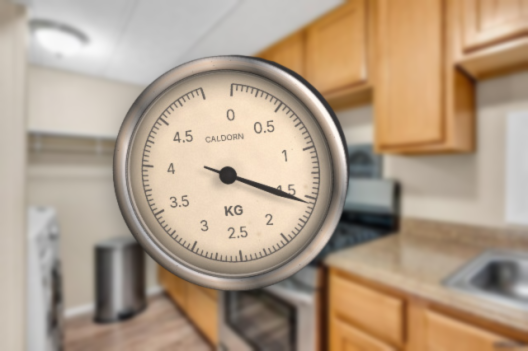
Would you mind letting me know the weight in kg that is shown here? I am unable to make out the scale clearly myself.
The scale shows 1.55 kg
